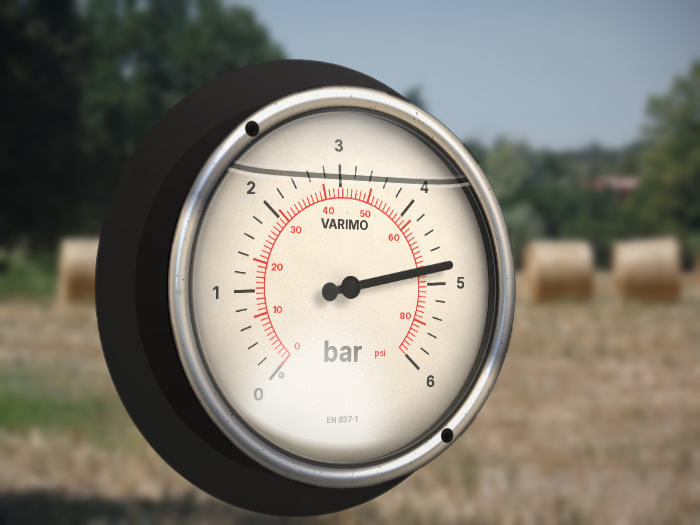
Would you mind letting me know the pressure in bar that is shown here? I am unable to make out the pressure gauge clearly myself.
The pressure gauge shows 4.8 bar
